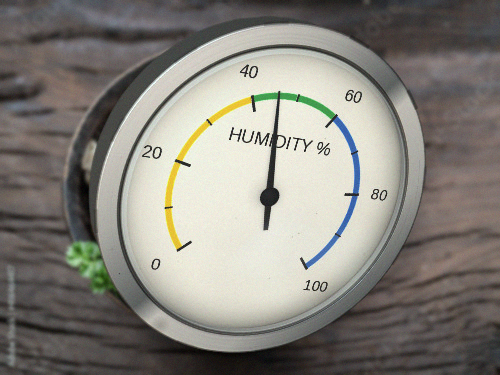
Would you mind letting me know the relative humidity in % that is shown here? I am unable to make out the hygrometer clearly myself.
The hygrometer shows 45 %
